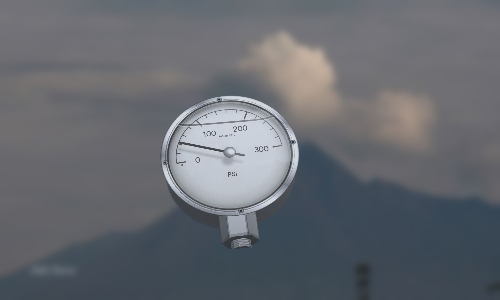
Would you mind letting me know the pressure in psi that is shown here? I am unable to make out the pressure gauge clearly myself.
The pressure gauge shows 40 psi
